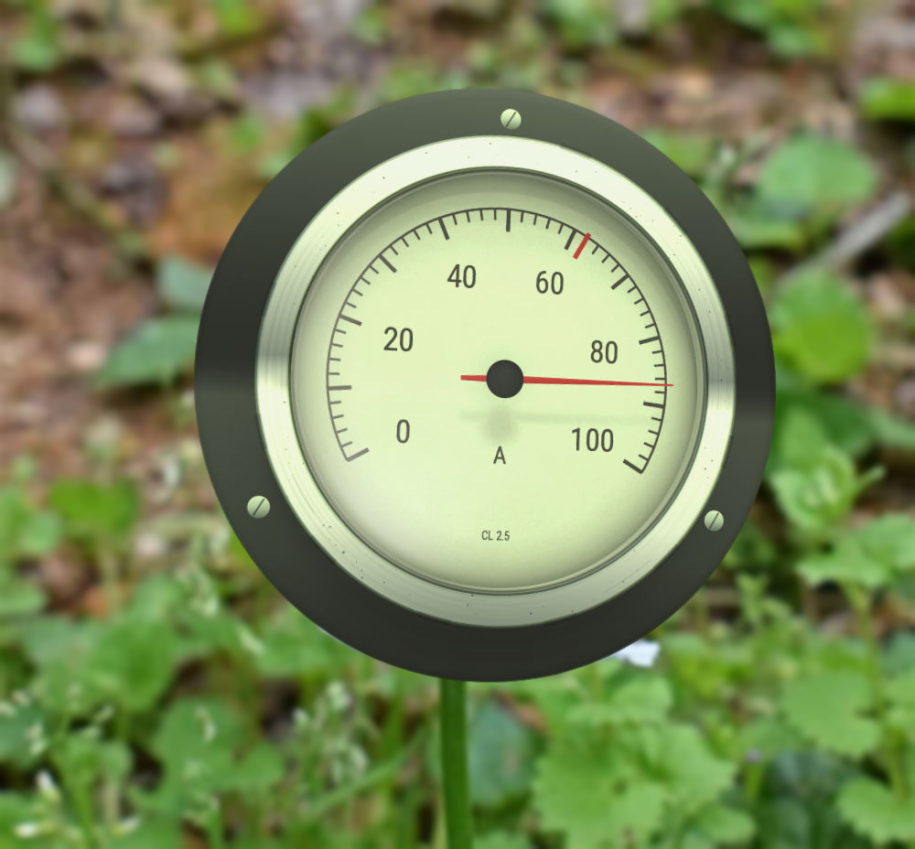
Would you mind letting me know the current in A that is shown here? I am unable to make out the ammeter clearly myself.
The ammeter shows 87 A
